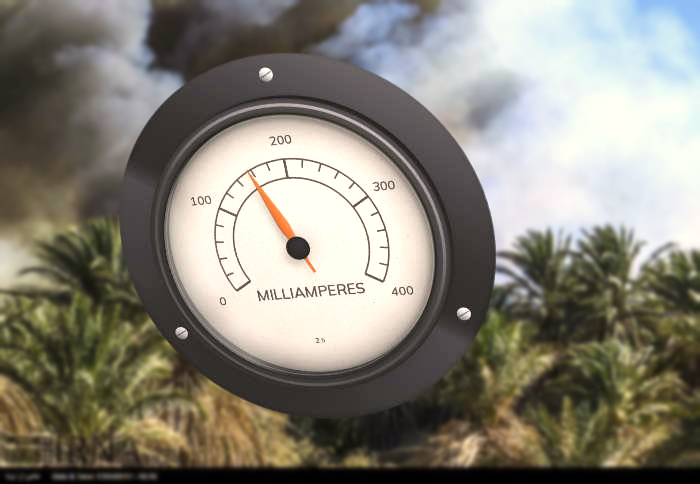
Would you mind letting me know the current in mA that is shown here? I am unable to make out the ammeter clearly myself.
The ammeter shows 160 mA
